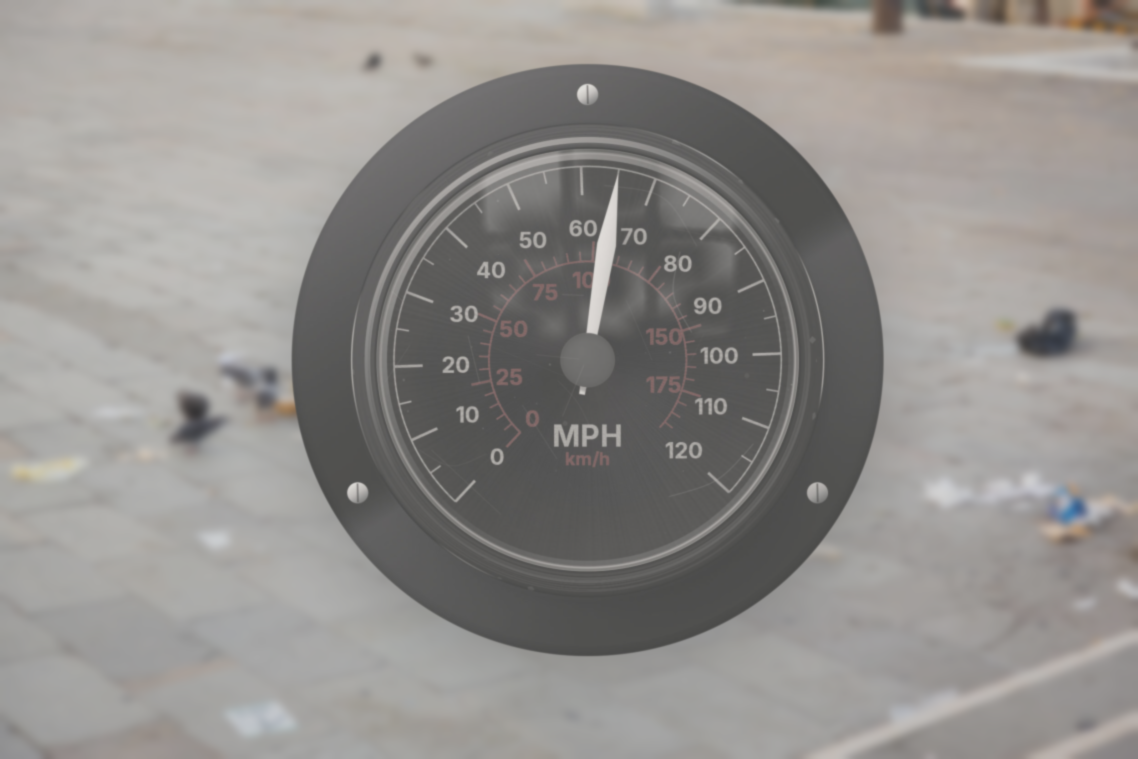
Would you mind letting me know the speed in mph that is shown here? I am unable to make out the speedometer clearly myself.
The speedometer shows 65 mph
